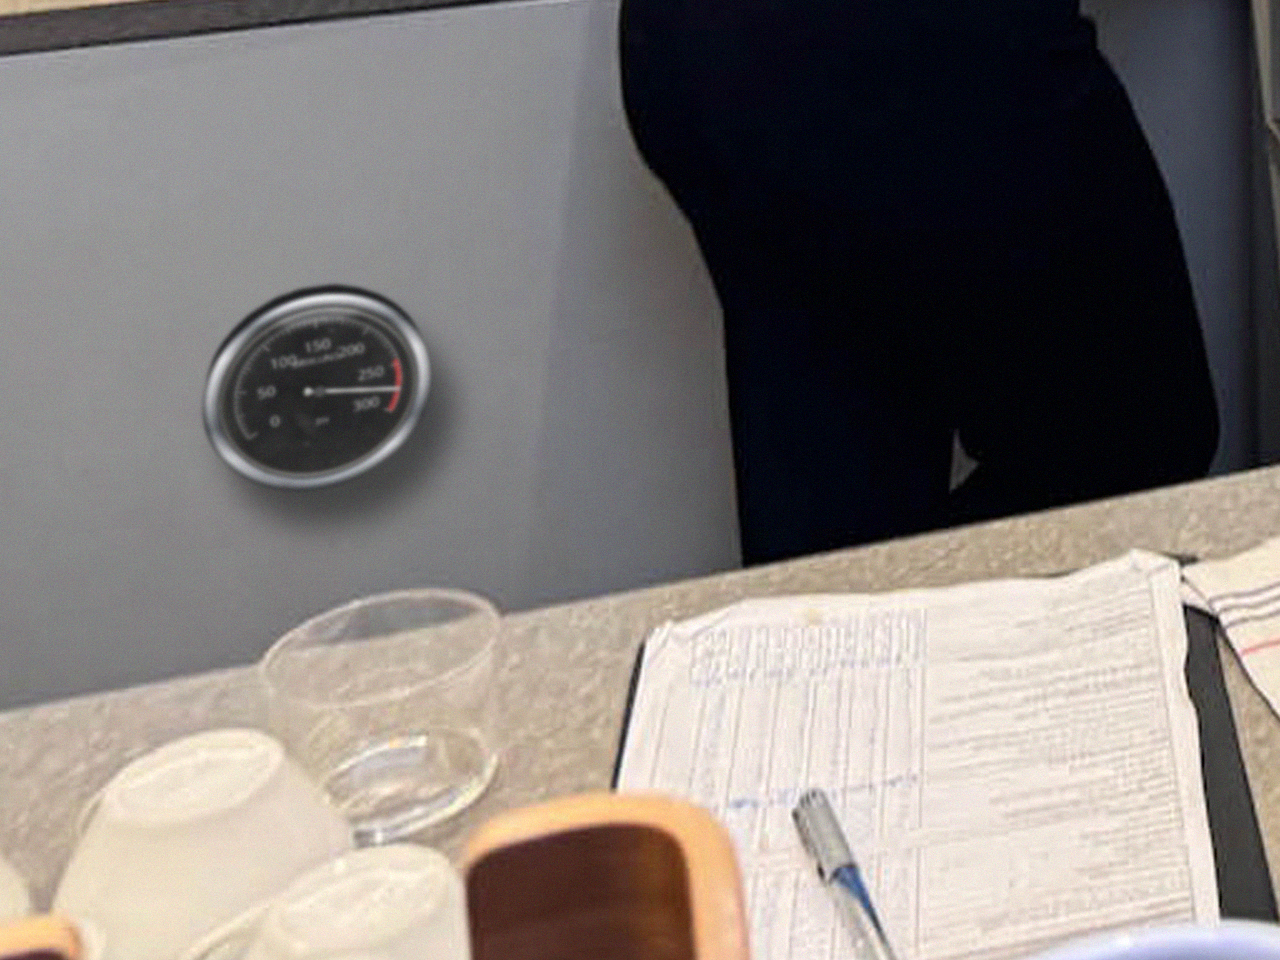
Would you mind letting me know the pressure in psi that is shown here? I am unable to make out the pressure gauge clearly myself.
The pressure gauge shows 275 psi
